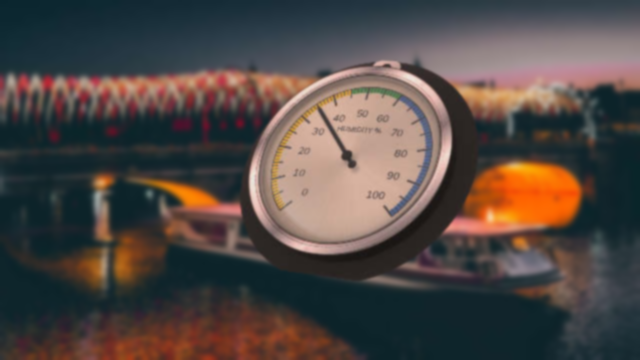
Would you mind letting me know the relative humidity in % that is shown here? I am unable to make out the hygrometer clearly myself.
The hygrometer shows 35 %
